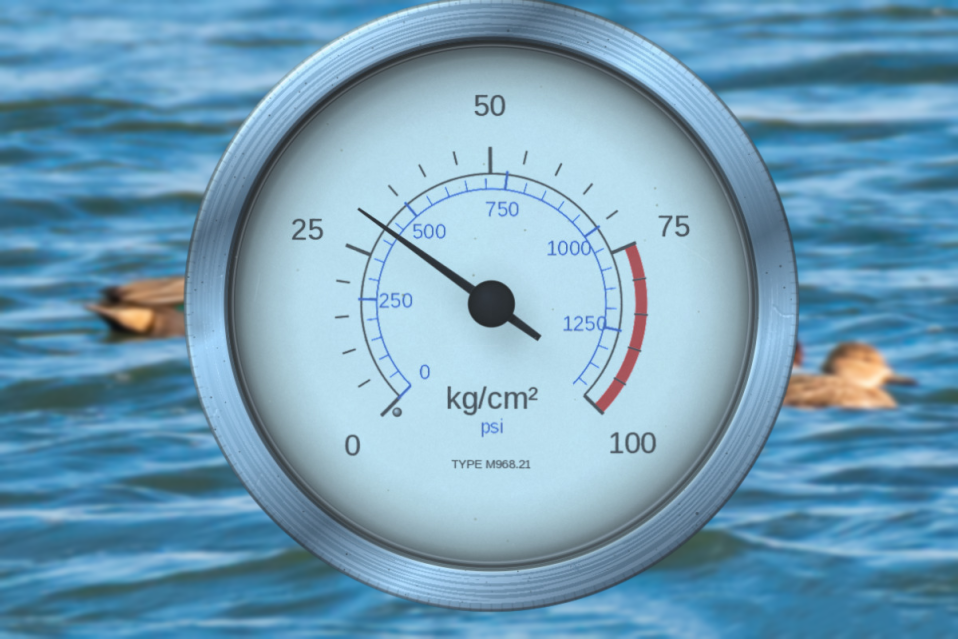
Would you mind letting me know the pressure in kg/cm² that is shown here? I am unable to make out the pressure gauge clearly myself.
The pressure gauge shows 30 kg/cm²
